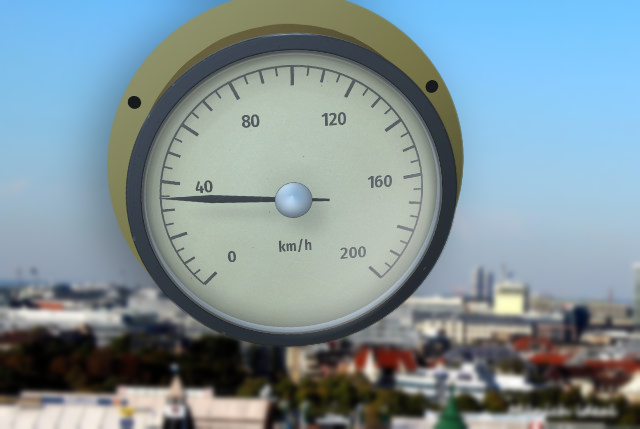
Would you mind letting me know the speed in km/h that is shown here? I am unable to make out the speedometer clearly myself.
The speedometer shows 35 km/h
